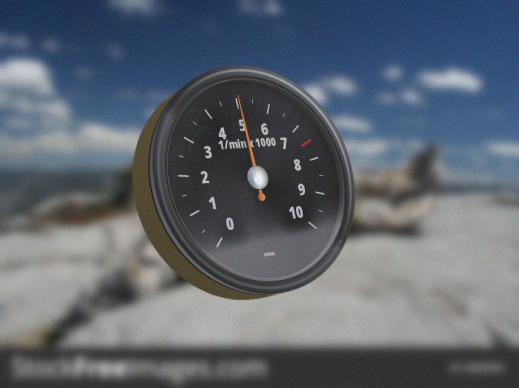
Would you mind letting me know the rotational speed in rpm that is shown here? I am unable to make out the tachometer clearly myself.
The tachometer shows 5000 rpm
